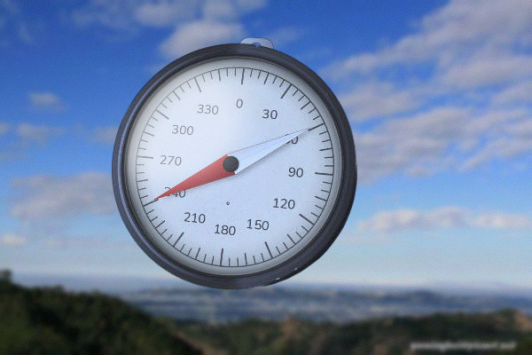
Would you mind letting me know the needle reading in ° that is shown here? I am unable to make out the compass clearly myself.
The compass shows 240 °
